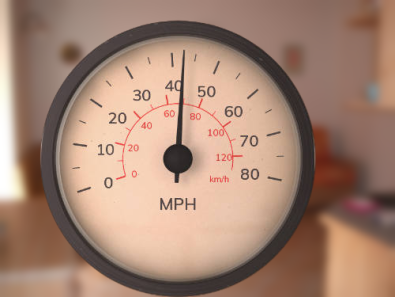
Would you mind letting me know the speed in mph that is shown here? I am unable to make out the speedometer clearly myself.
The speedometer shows 42.5 mph
